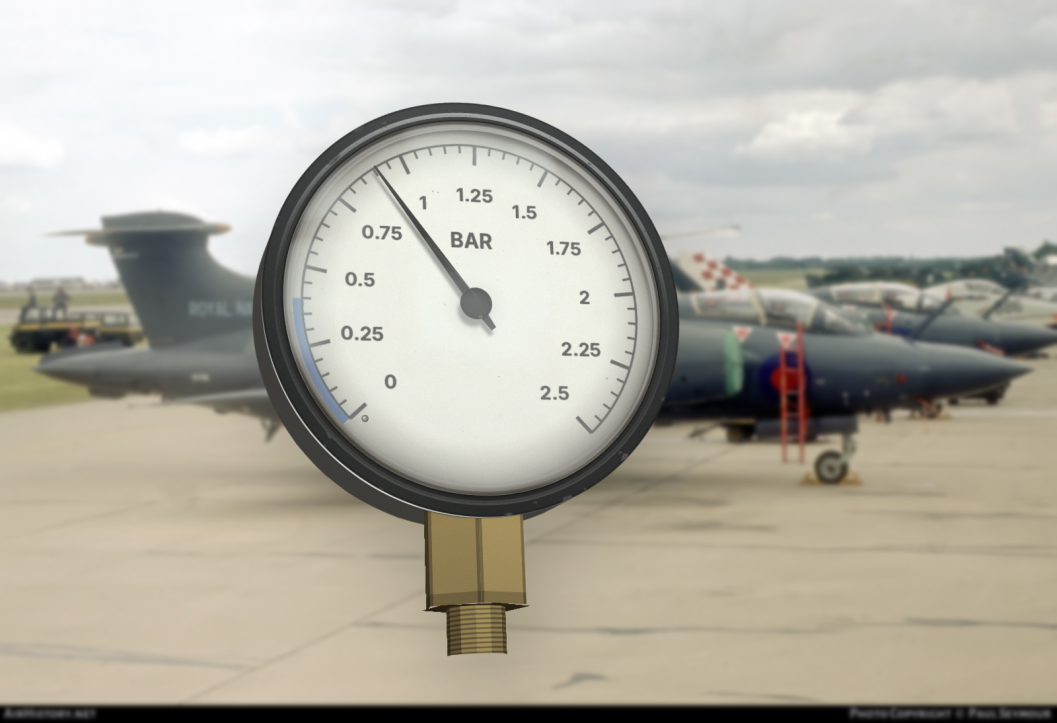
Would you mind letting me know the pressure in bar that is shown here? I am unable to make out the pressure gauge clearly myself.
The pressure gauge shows 0.9 bar
